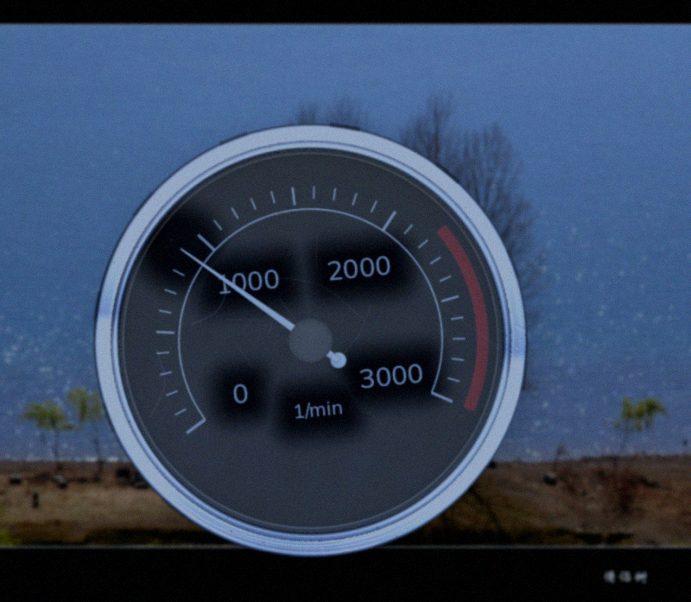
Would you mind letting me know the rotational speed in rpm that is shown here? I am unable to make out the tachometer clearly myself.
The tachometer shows 900 rpm
